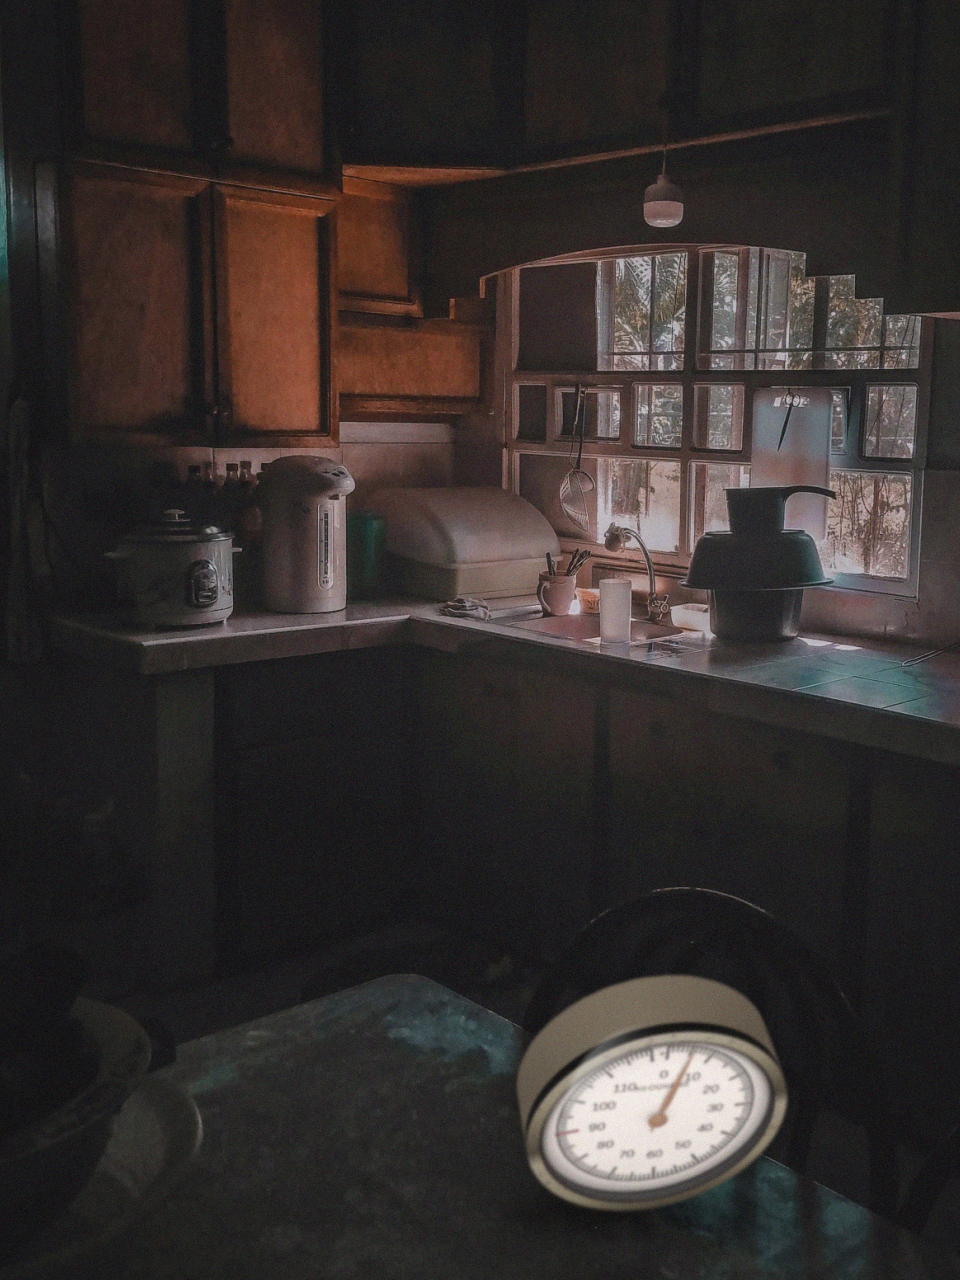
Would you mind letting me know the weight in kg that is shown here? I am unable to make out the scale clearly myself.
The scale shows 5 kg
